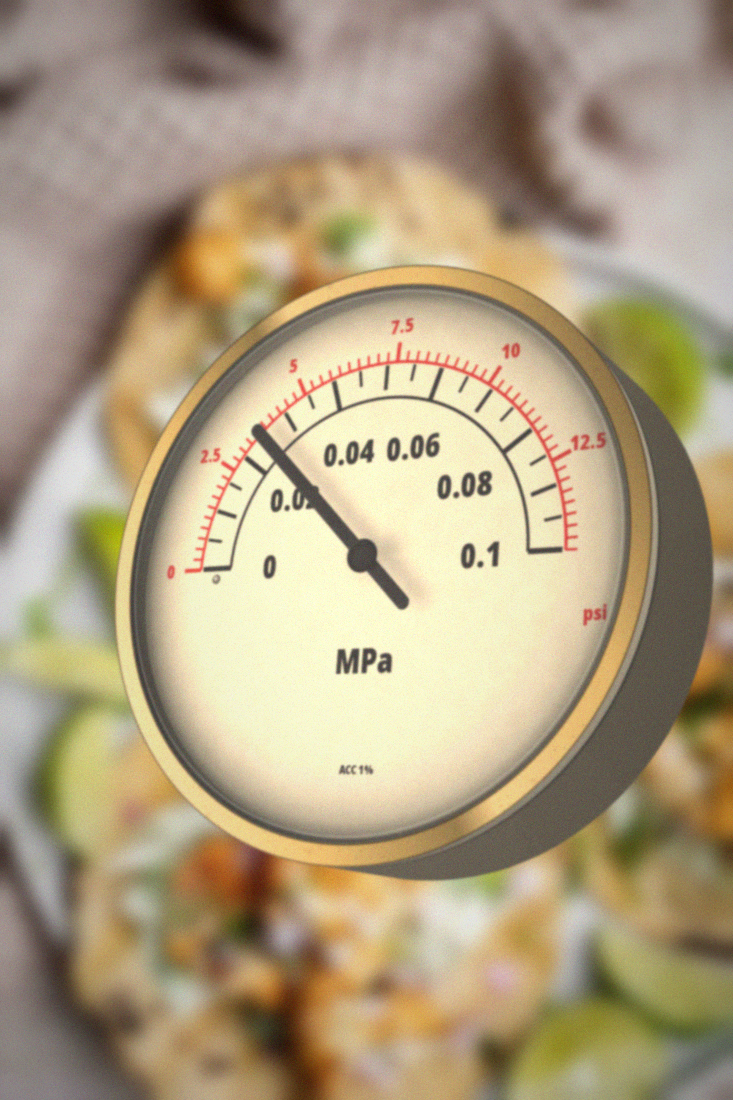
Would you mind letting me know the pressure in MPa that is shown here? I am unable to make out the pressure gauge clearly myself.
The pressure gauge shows 0.025 MPa
